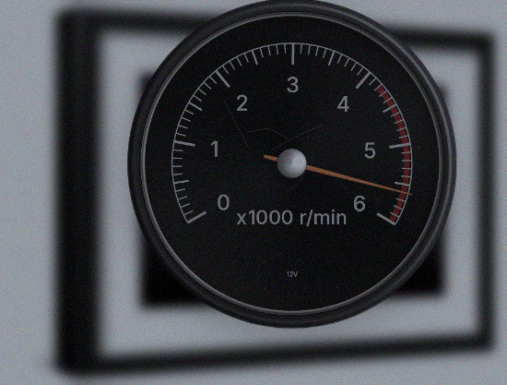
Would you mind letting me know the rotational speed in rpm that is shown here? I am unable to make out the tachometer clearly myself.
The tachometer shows 5600 rpm
